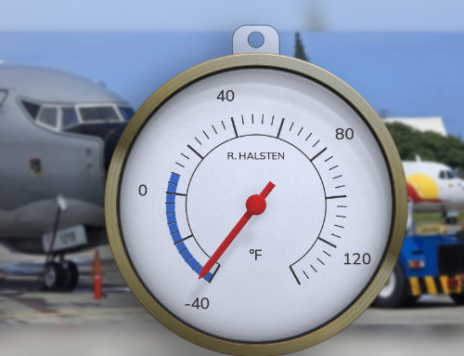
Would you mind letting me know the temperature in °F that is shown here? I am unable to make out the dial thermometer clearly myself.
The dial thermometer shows -36 °F
